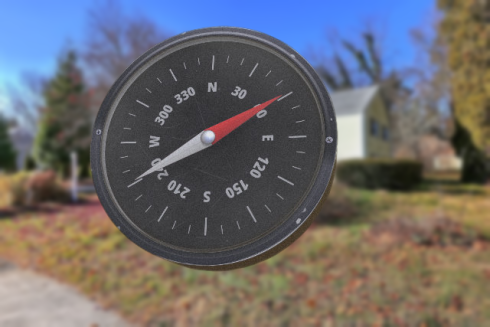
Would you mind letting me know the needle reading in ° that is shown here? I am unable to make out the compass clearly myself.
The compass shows 60 °
